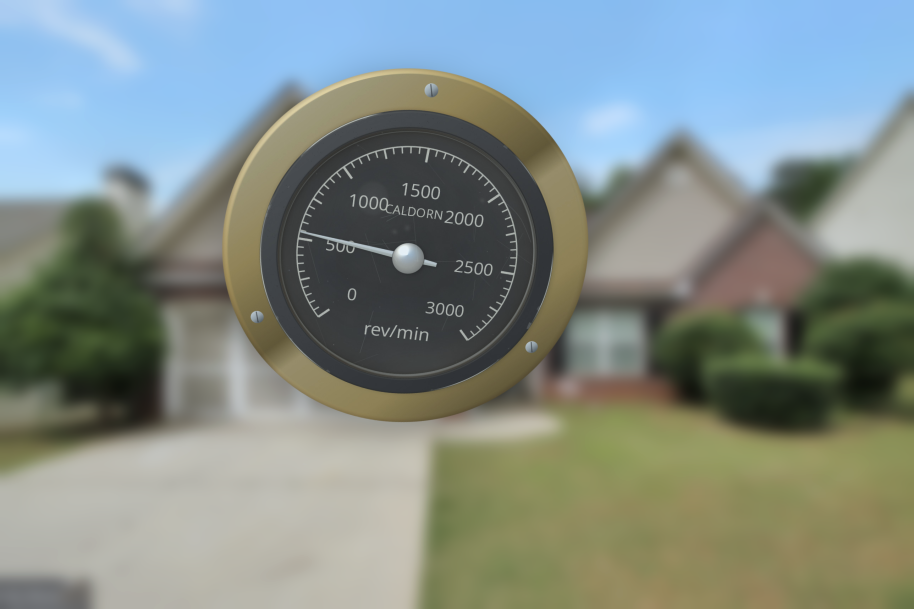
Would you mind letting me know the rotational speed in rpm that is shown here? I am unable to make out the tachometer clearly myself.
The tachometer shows 550 rpm
